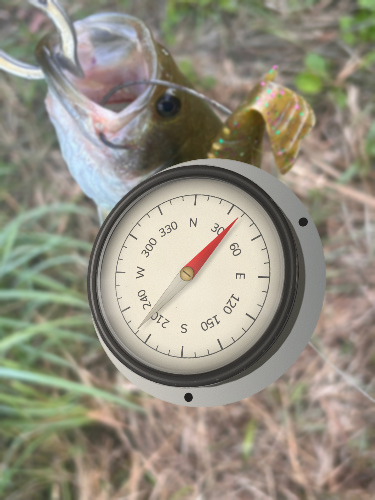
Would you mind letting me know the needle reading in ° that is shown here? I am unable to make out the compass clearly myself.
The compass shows 40 °
